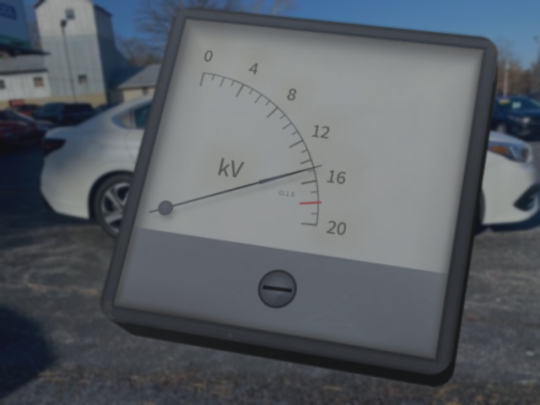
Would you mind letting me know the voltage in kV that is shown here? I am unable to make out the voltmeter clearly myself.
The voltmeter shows 15 kV
